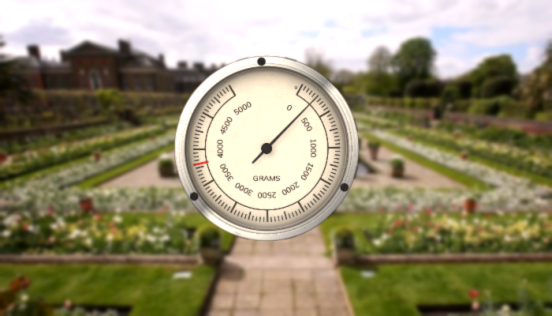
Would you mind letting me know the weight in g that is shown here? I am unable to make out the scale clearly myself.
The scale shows 250 g
